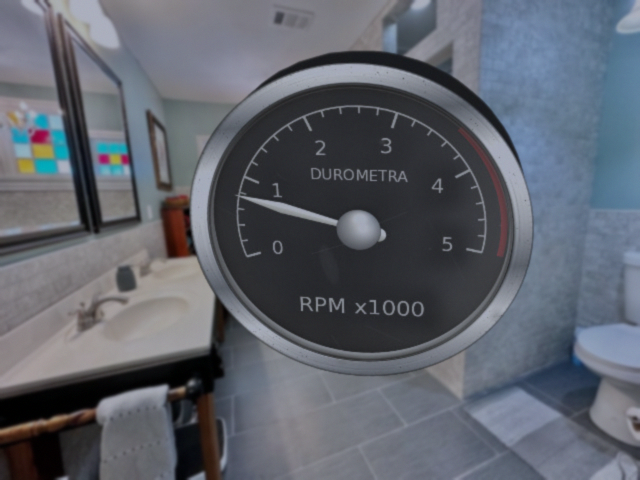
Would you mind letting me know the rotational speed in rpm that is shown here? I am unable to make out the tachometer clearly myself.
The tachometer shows 800 rpm
